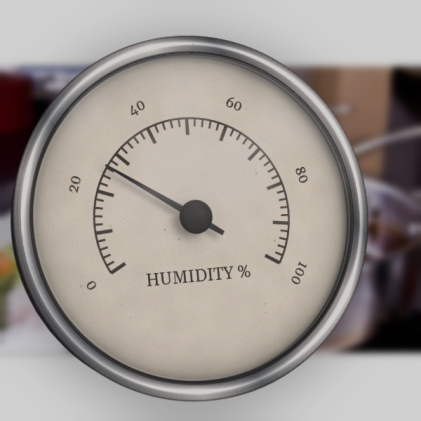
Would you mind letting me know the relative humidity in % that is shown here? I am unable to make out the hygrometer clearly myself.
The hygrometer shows 26 %
